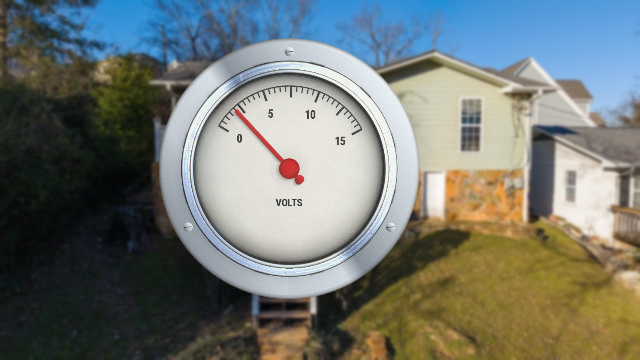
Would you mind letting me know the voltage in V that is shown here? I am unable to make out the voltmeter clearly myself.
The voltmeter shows 2 V
